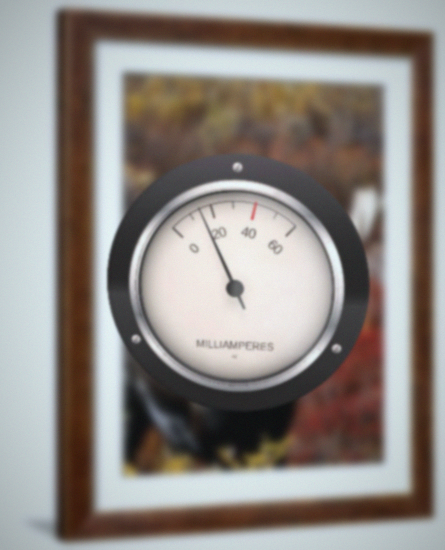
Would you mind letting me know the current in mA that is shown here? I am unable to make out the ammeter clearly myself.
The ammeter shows 15 mA
